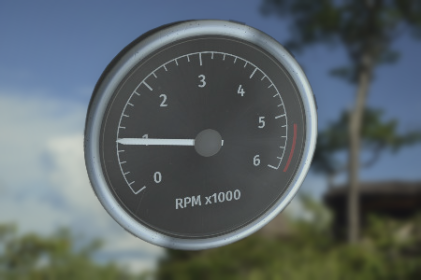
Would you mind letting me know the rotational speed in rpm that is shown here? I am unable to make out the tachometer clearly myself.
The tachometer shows 1000 rpm
